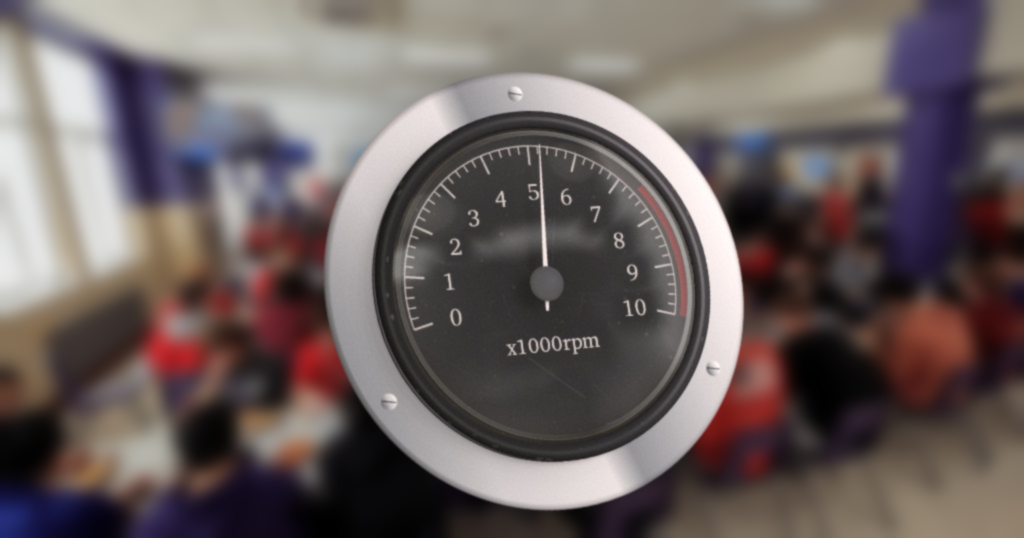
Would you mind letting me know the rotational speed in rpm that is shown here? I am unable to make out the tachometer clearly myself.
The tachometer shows 5200 rpm
